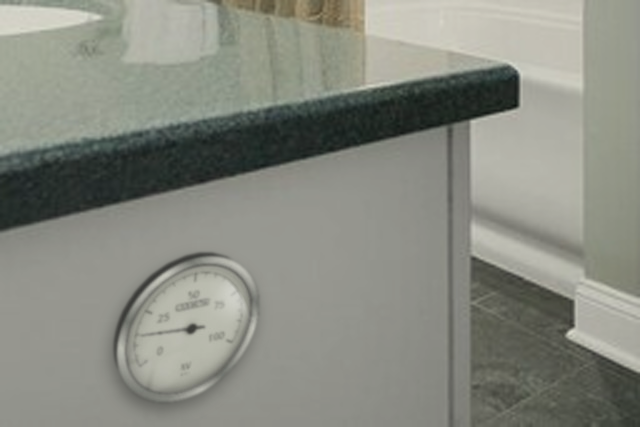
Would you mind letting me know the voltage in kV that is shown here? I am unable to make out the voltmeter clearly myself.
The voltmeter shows 15 kV
